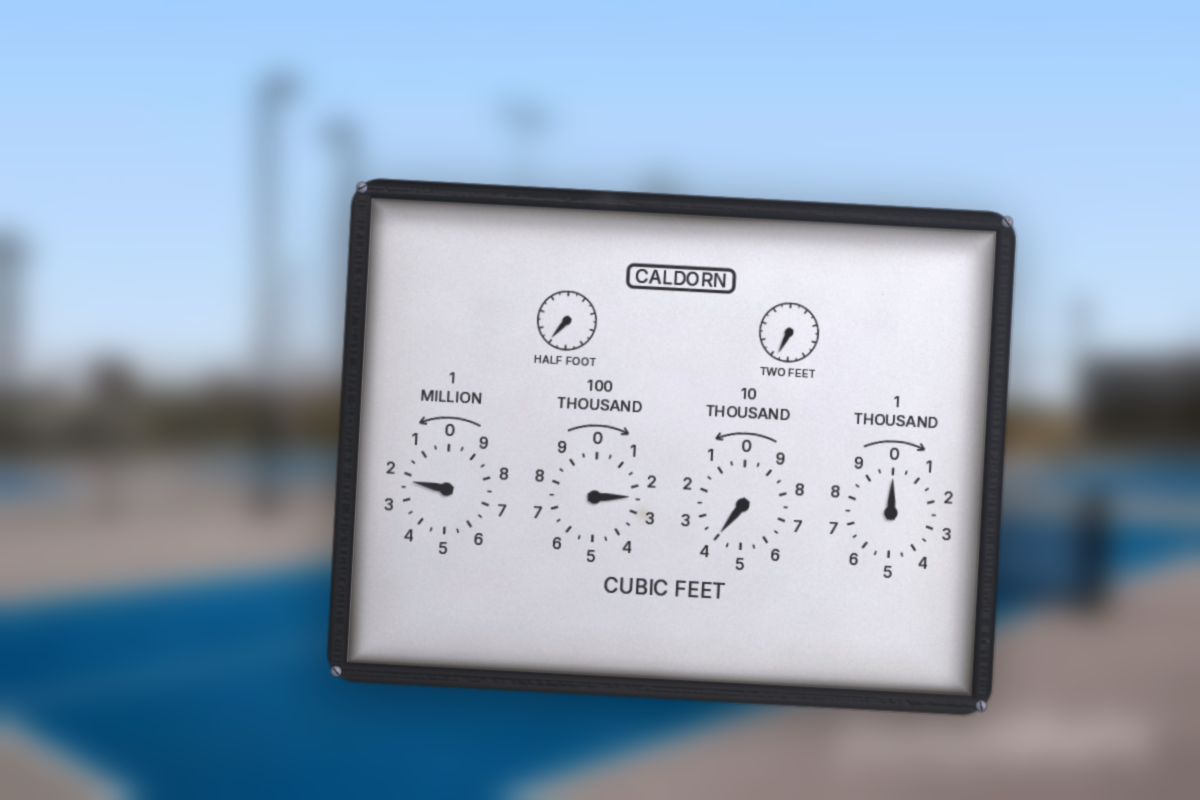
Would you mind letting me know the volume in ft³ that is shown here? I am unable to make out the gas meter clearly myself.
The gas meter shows 224000 ft³
